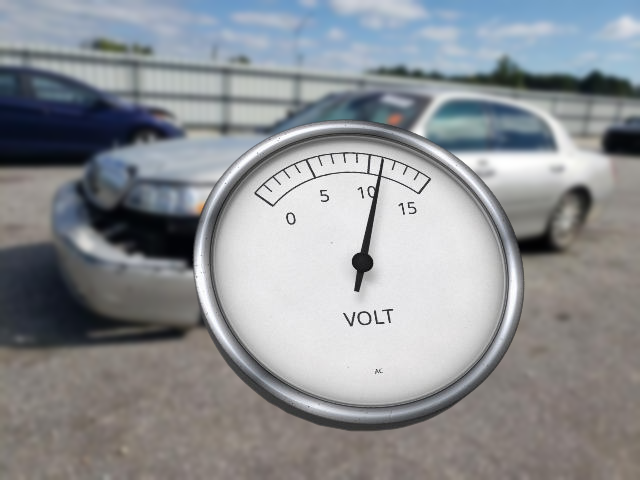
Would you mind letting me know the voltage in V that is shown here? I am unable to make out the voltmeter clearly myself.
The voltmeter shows 11 V
